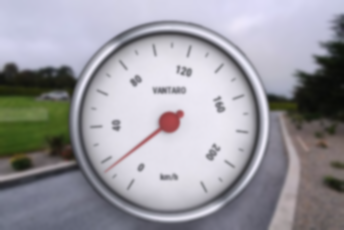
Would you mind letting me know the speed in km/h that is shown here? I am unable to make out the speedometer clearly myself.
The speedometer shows 15 km/h
